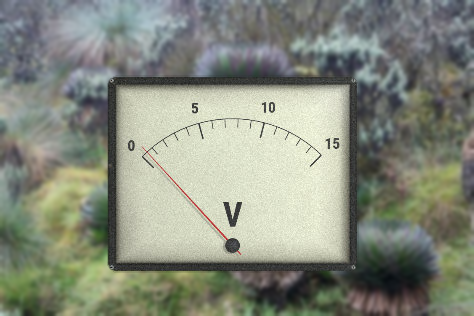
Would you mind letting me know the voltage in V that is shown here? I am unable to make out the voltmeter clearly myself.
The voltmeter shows 0.5 V
